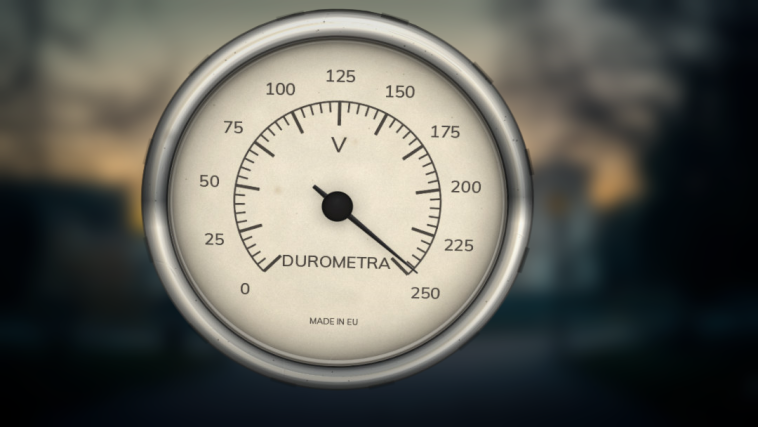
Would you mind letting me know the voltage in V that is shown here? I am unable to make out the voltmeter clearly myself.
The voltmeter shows 245 V
